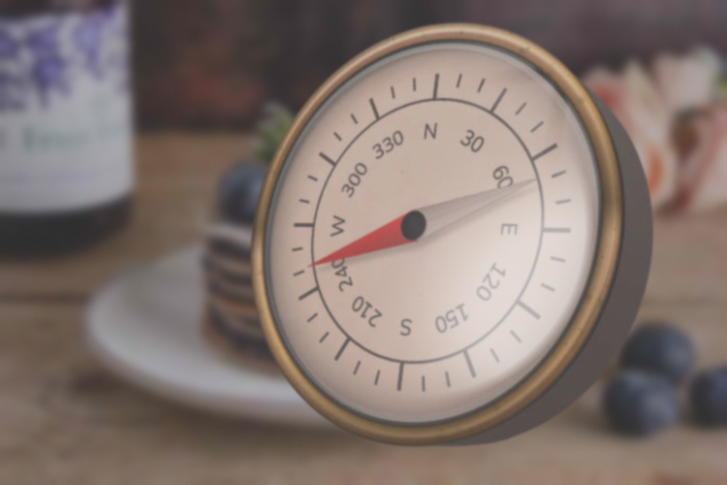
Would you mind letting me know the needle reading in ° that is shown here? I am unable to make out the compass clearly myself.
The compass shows 250 °
